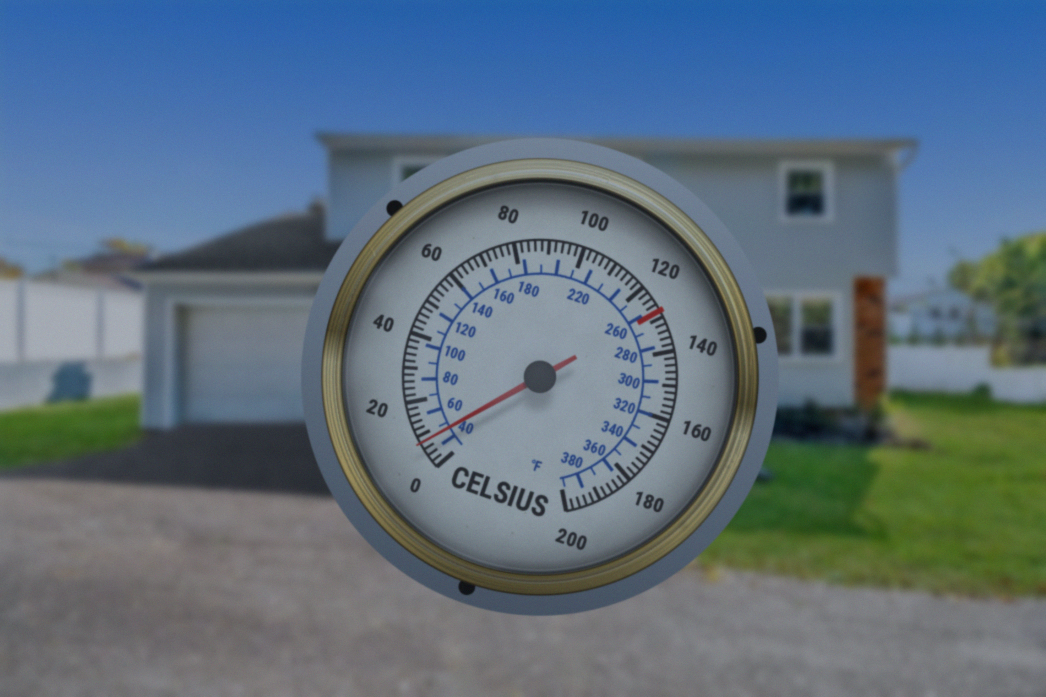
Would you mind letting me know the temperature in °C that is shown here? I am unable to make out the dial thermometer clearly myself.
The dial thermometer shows 8 °C
